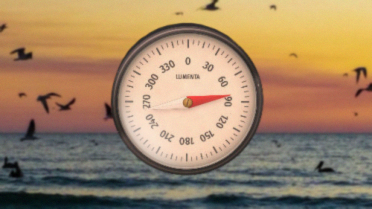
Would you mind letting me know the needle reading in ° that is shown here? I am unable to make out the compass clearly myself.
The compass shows 80 °
